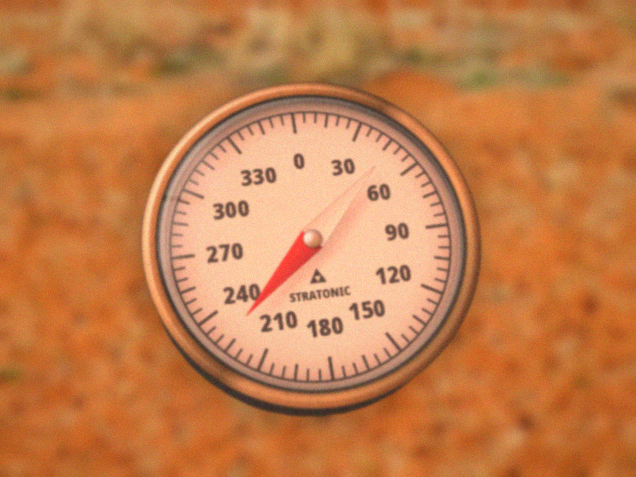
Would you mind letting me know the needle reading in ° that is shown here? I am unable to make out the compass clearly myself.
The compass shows 227.5 °
